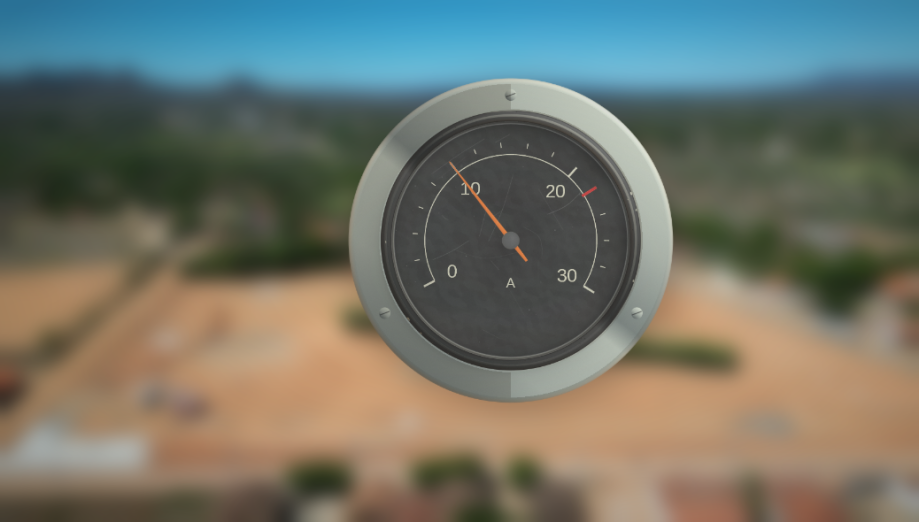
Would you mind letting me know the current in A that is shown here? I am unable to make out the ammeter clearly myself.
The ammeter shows 10 A
